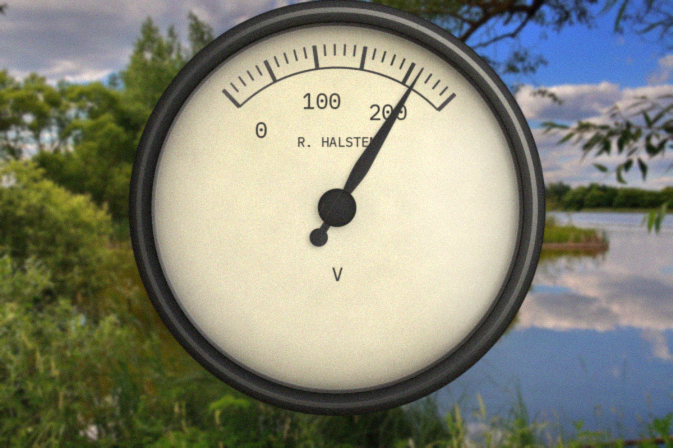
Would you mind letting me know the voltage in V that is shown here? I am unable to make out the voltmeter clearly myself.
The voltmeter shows 210 V
